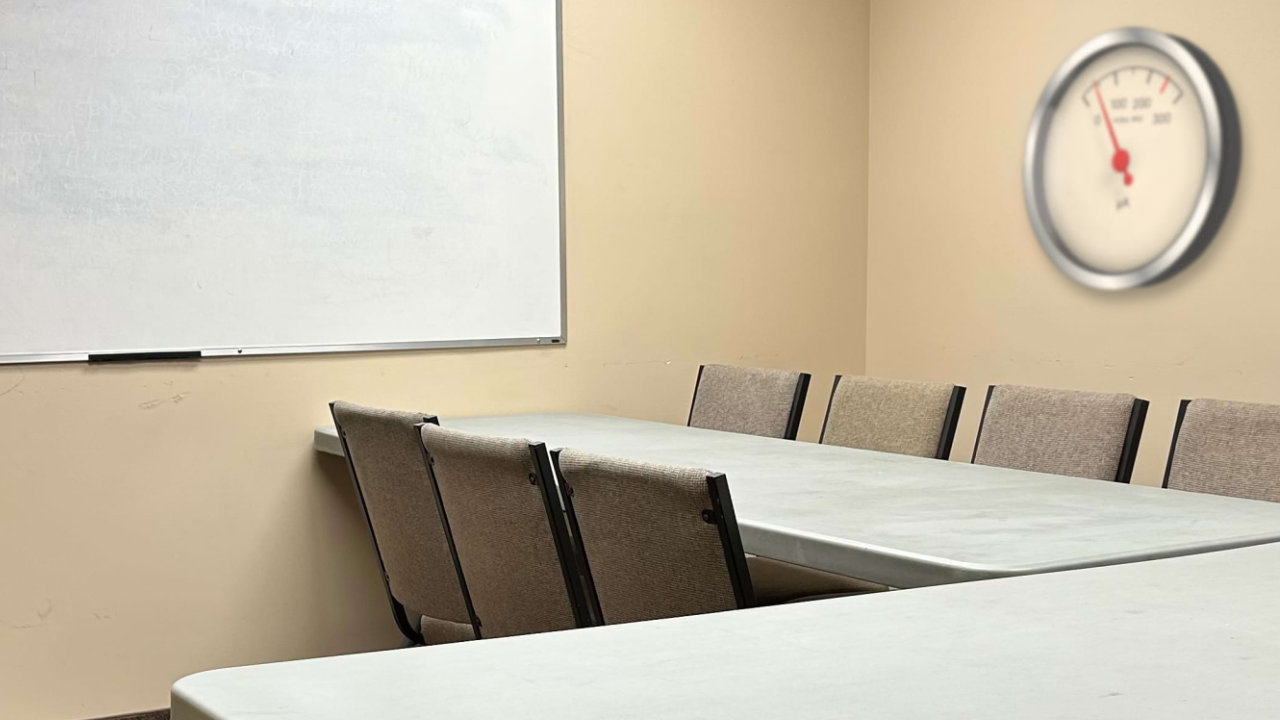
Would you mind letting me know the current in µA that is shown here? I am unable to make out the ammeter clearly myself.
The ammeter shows 50 µA
